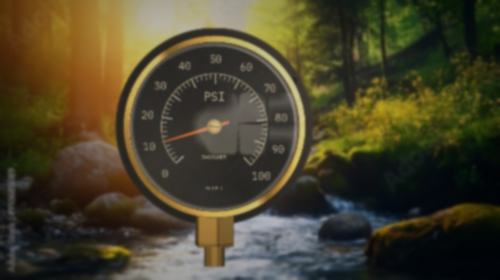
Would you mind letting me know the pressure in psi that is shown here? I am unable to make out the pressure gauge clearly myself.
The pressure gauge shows 10 psi
